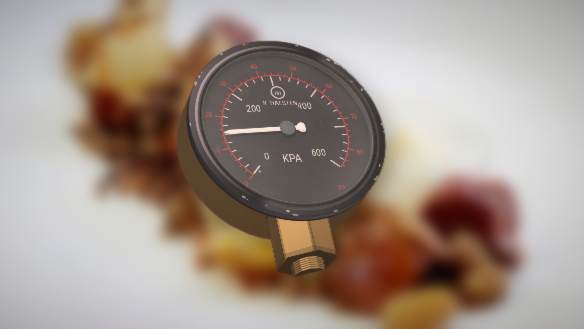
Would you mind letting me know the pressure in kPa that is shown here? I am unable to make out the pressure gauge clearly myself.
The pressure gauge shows 100 kPa
